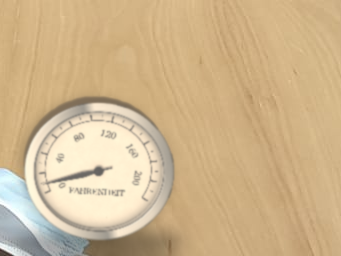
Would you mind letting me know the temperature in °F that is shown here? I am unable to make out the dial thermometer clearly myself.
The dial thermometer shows 10 °F
